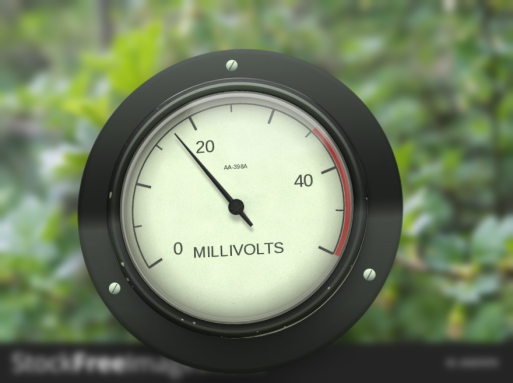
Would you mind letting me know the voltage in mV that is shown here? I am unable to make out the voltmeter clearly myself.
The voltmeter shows 17.5 mV
